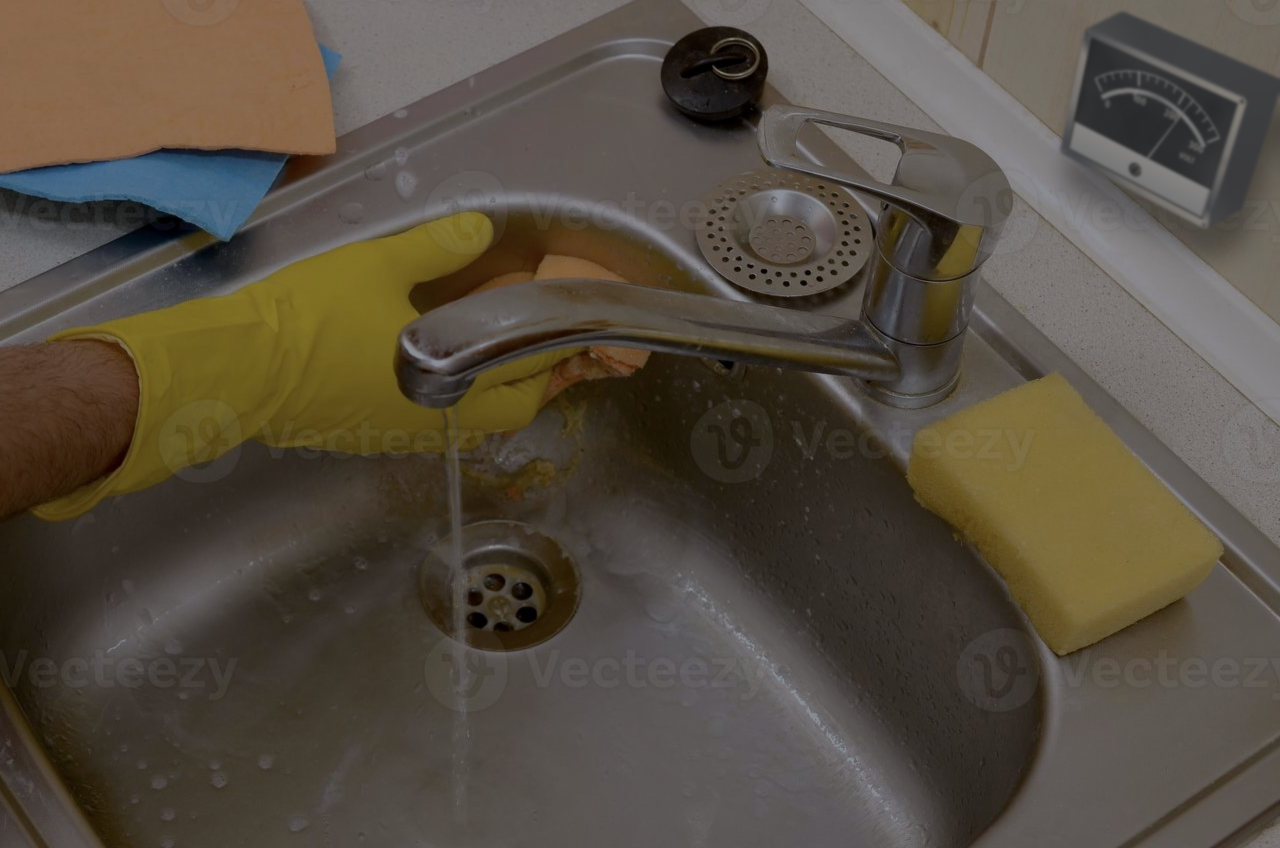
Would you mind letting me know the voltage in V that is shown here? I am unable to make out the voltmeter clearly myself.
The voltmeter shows 220 V
